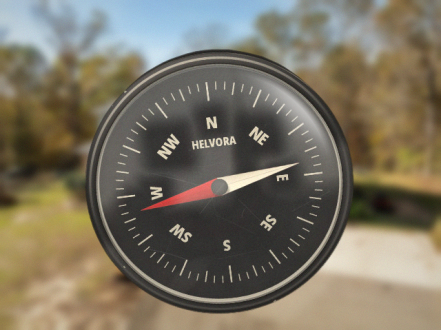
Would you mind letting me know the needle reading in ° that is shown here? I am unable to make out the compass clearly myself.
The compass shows 260 °
